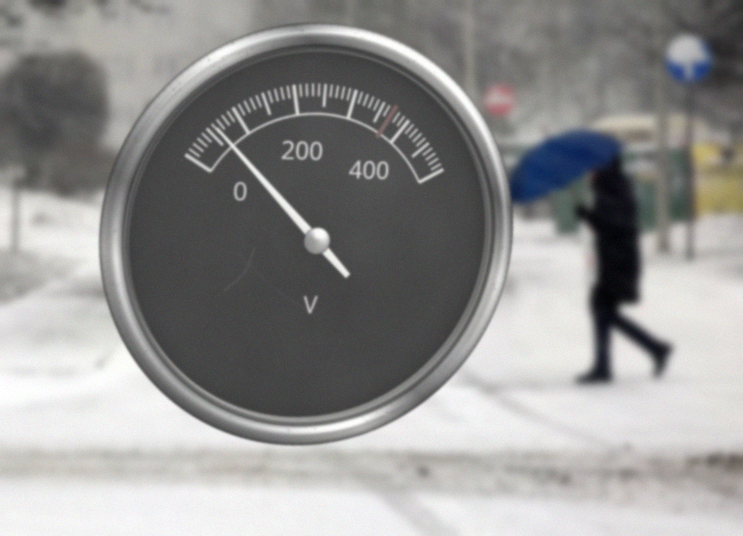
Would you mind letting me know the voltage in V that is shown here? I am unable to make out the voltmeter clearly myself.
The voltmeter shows 60 V
